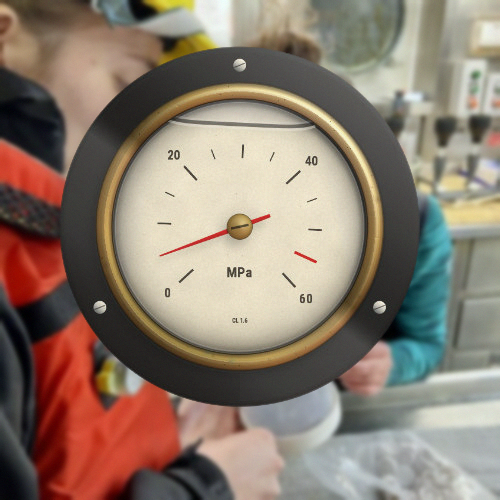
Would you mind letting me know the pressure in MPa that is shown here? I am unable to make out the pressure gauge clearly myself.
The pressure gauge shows 5 MPa
